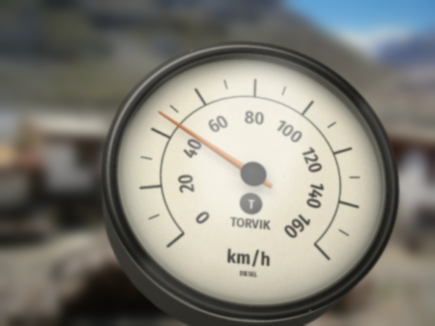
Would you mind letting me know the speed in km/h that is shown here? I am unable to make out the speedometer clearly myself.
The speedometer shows 45 km/h
